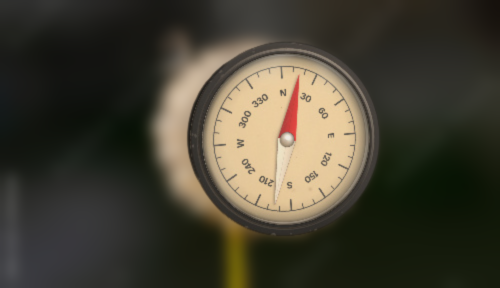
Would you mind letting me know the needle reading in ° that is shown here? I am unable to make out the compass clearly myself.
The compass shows 15 °
